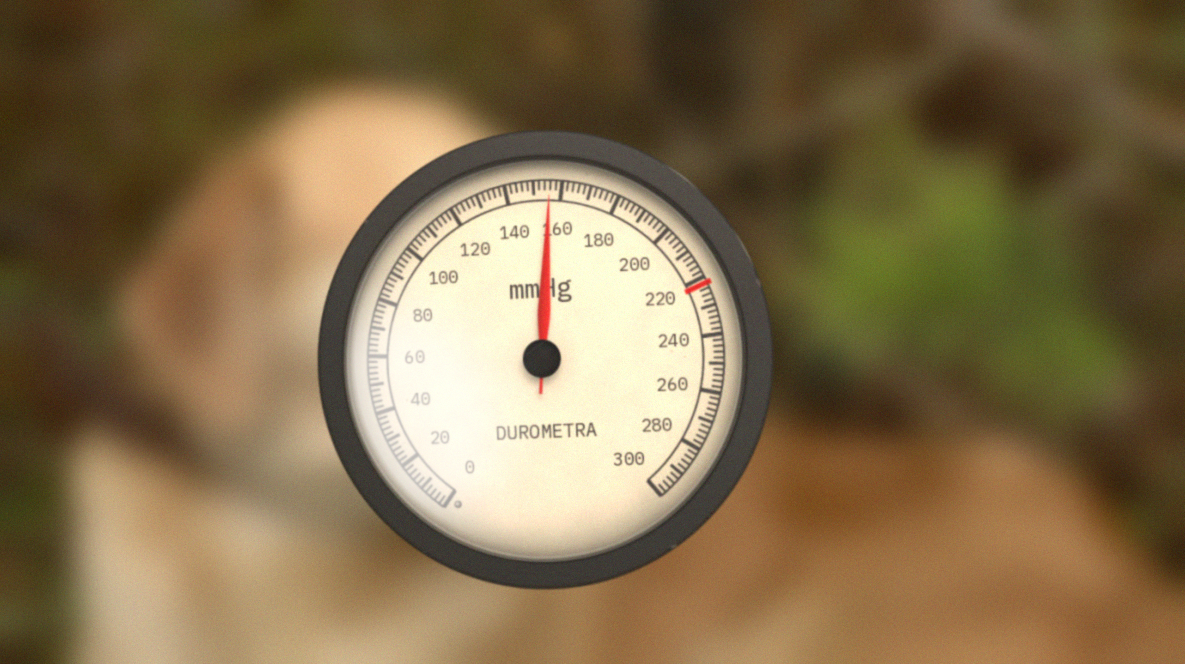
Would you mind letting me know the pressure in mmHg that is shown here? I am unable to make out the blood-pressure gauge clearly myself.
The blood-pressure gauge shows 156 mmHg
